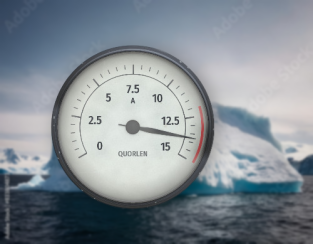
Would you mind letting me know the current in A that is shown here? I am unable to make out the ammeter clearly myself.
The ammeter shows 13.75 A
